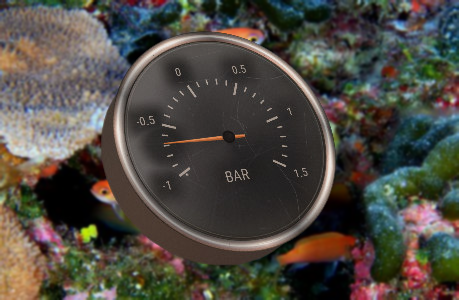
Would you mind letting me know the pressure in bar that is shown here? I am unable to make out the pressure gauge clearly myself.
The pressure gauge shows -0.7 bar
